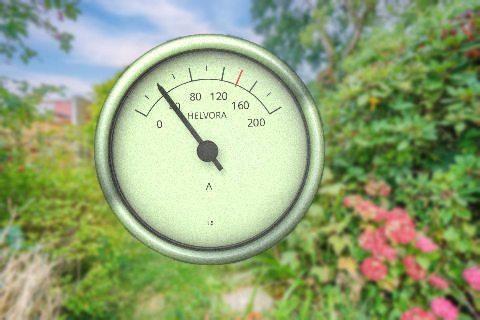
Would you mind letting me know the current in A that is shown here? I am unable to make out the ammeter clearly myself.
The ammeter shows 40 A
